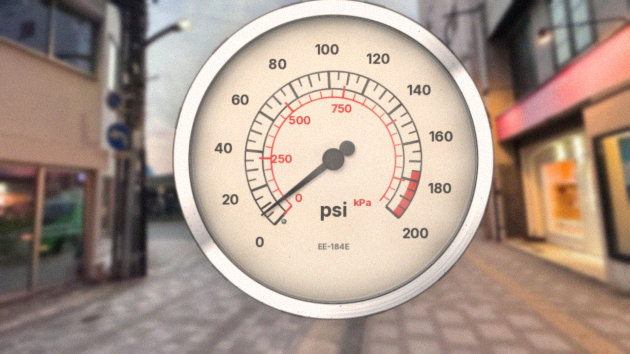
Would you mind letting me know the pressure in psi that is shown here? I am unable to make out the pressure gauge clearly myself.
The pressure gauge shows 7.5 psi
